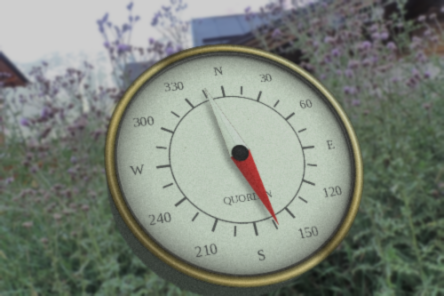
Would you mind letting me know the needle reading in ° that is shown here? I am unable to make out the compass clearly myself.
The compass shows 165 °
